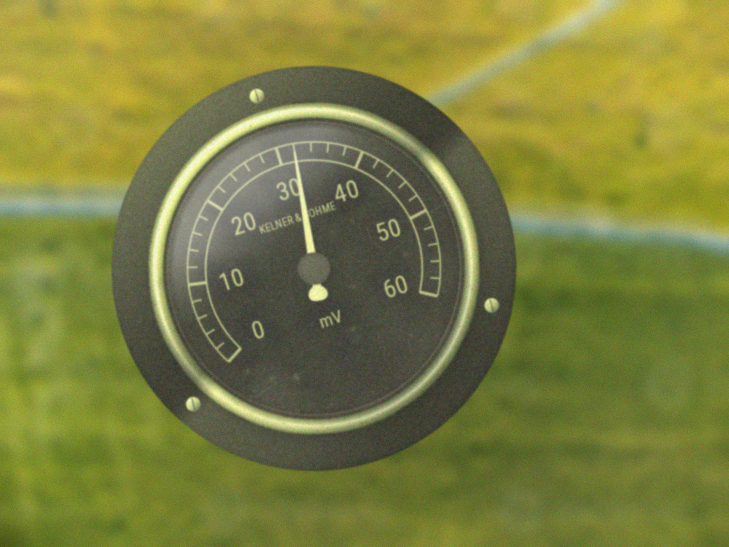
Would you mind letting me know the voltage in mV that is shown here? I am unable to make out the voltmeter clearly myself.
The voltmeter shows 32 mV
